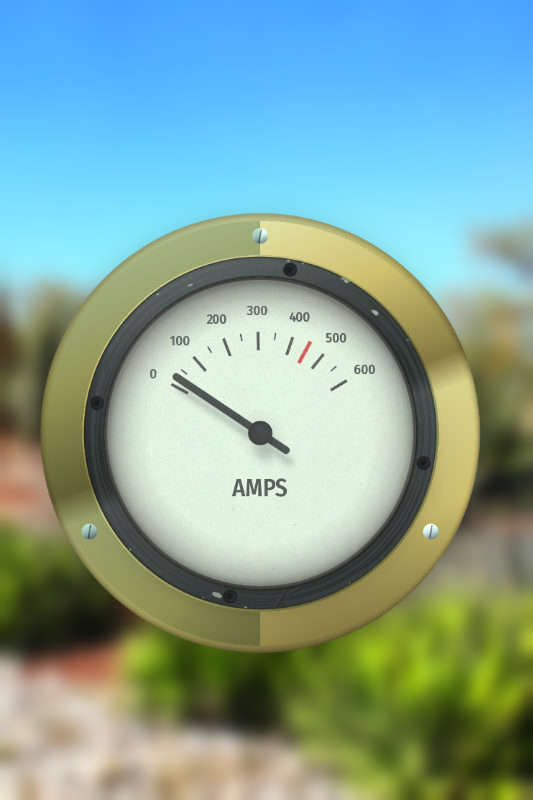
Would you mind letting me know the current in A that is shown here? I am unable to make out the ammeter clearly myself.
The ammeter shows 25 A
